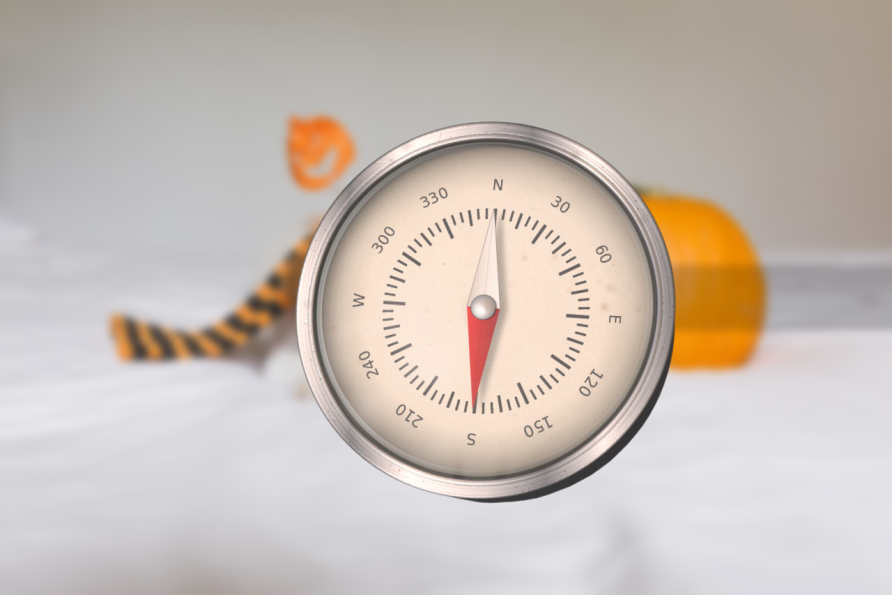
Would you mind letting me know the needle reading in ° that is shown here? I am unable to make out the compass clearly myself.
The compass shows 180 °
